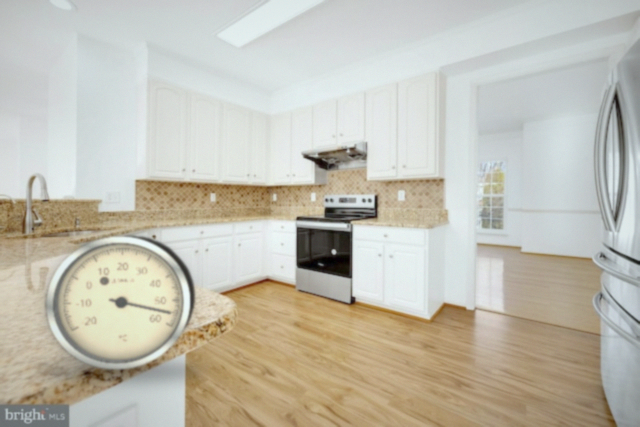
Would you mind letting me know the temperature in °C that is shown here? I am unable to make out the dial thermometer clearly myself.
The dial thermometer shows 55 °C
